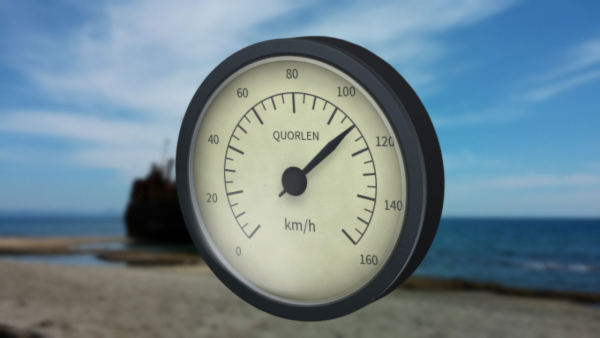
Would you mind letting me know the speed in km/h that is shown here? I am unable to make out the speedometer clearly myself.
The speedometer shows 110 km/h
